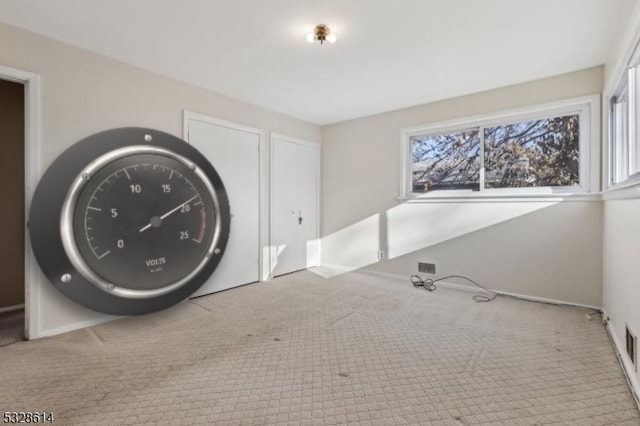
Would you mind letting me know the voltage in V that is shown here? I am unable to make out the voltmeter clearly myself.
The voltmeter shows 19 V
